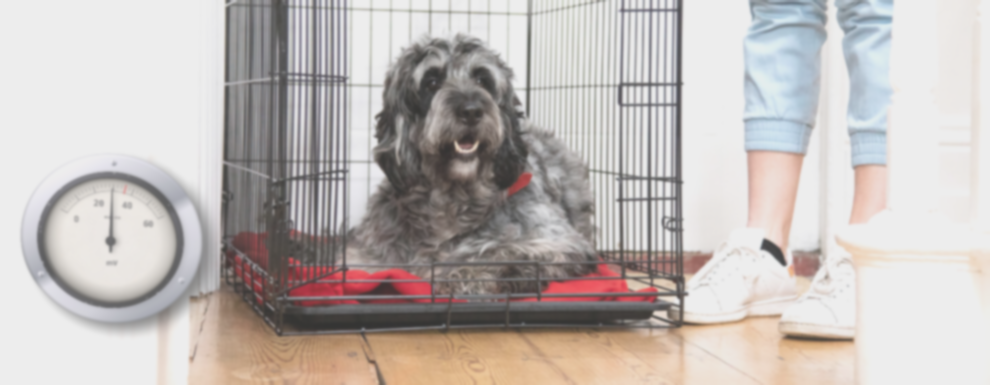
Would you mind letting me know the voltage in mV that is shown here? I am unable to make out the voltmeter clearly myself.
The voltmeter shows 30 mV
